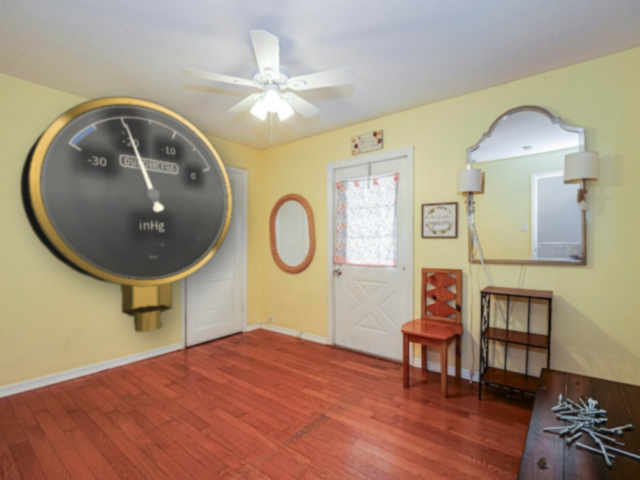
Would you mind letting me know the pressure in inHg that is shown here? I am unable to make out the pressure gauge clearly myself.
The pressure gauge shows -20 inHg
